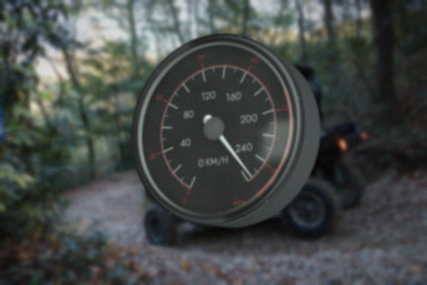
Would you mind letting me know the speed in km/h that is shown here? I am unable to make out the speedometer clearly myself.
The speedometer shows 255 km/h
